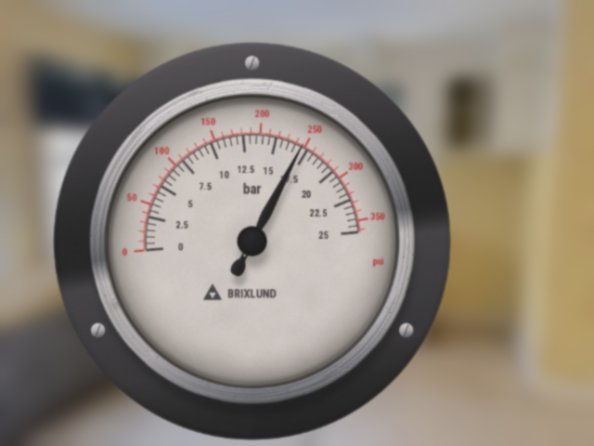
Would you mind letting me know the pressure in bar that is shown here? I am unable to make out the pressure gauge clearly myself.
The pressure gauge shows 17 bar
